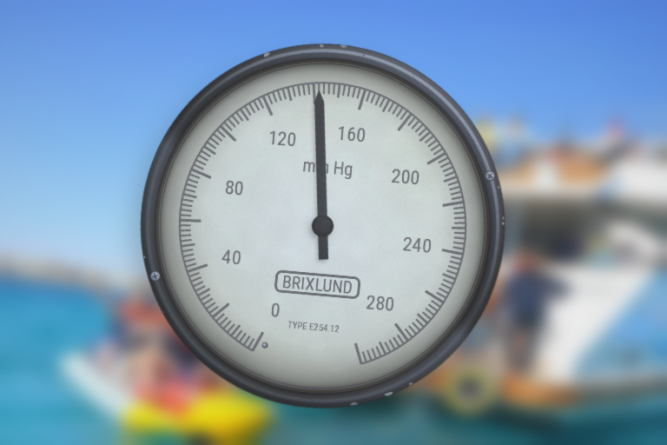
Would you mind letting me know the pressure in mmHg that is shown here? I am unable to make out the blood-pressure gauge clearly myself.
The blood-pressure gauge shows 142 mmHg
